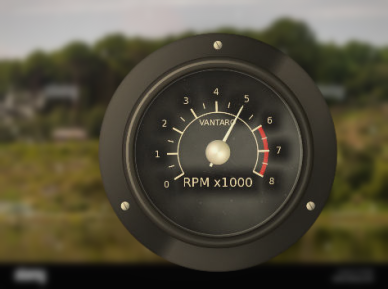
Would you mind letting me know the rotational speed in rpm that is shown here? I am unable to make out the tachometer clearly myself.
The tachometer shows 5000 rpm
